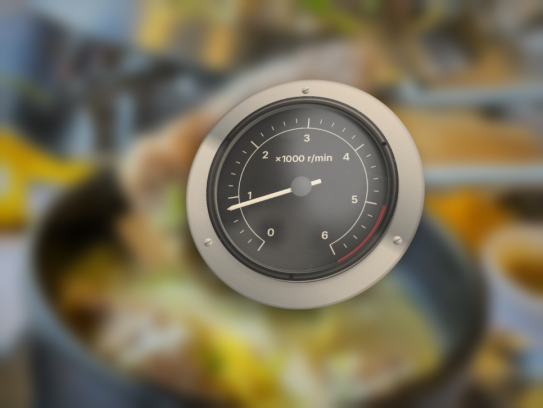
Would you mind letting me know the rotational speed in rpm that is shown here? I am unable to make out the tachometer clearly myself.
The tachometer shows 800 rpm
